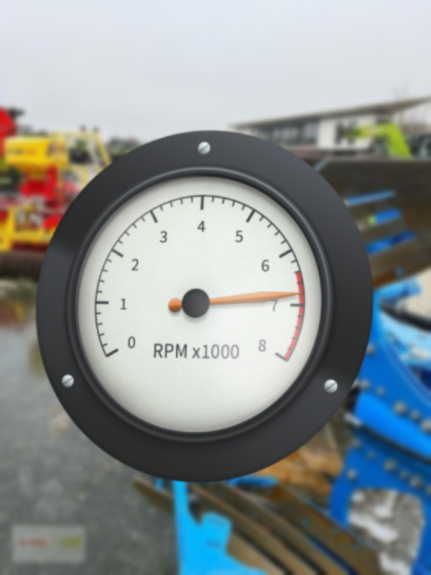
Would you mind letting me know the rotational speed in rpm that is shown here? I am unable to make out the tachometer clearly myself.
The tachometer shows 6800 rpm
